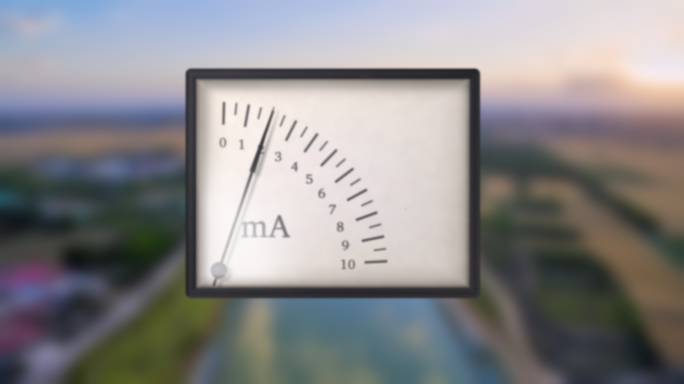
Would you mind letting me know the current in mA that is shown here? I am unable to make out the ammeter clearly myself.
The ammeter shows 2 mA
